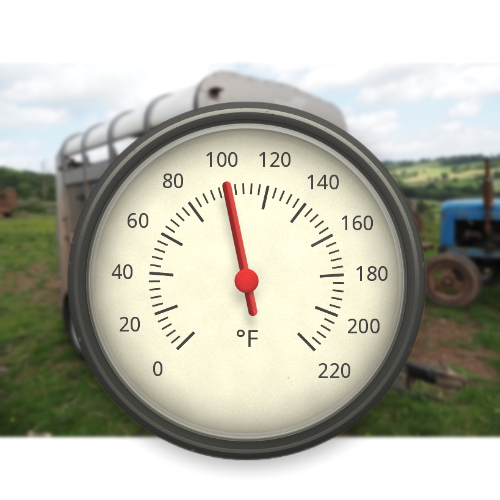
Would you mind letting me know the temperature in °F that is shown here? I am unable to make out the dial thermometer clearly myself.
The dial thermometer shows 100 °F
